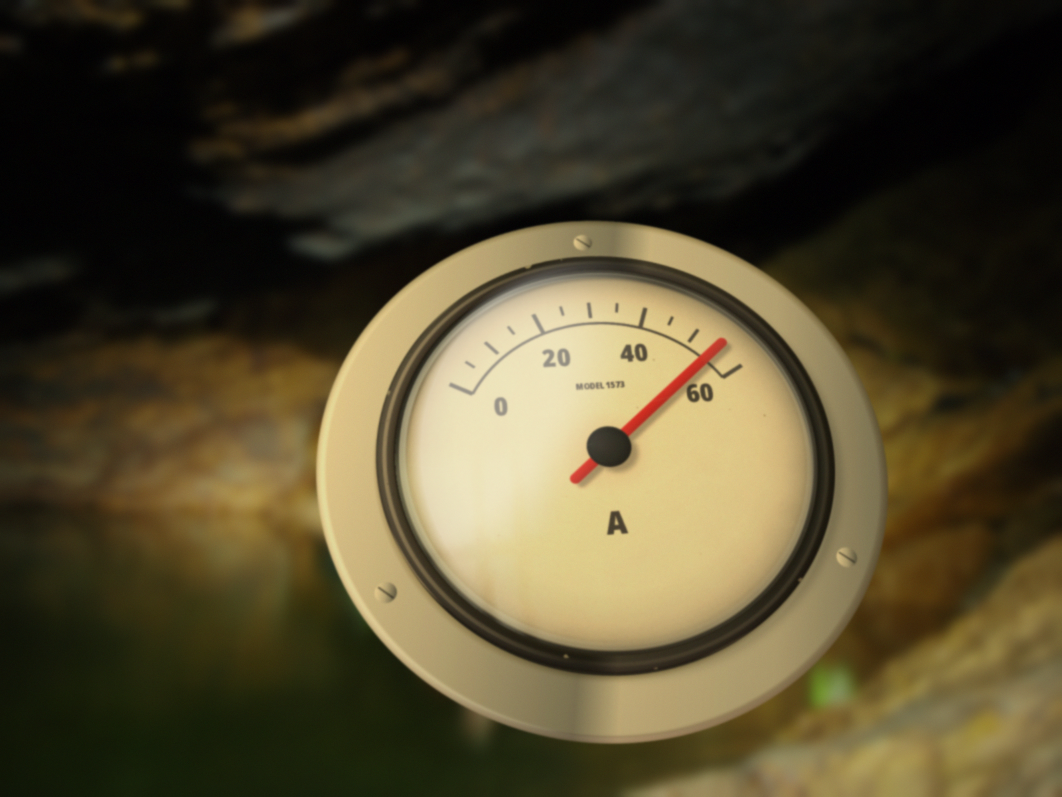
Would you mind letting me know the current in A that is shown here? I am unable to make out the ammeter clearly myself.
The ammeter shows 55 A
